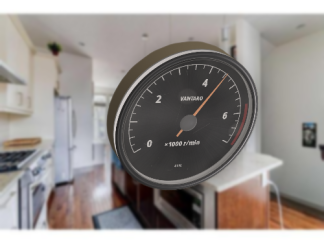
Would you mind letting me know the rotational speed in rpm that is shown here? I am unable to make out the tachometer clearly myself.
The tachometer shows 4500 rpm
